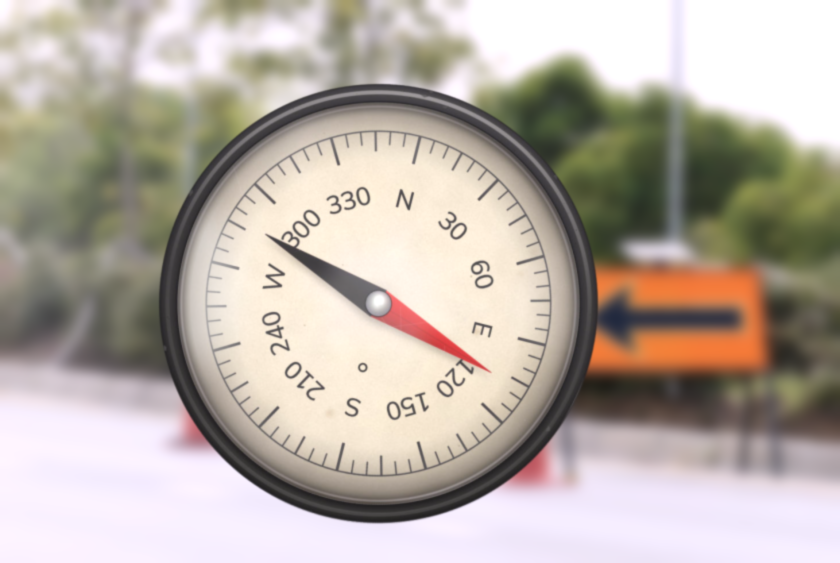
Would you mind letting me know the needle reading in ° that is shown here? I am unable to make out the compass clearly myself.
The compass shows 107.5 °
